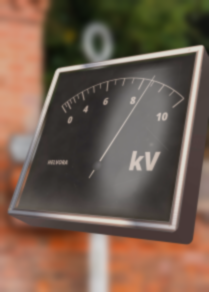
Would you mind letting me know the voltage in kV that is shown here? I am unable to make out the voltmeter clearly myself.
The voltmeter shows 8.5 kV
